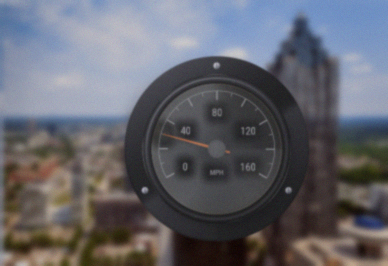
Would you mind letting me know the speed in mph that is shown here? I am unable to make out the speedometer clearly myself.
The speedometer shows 30 mph
